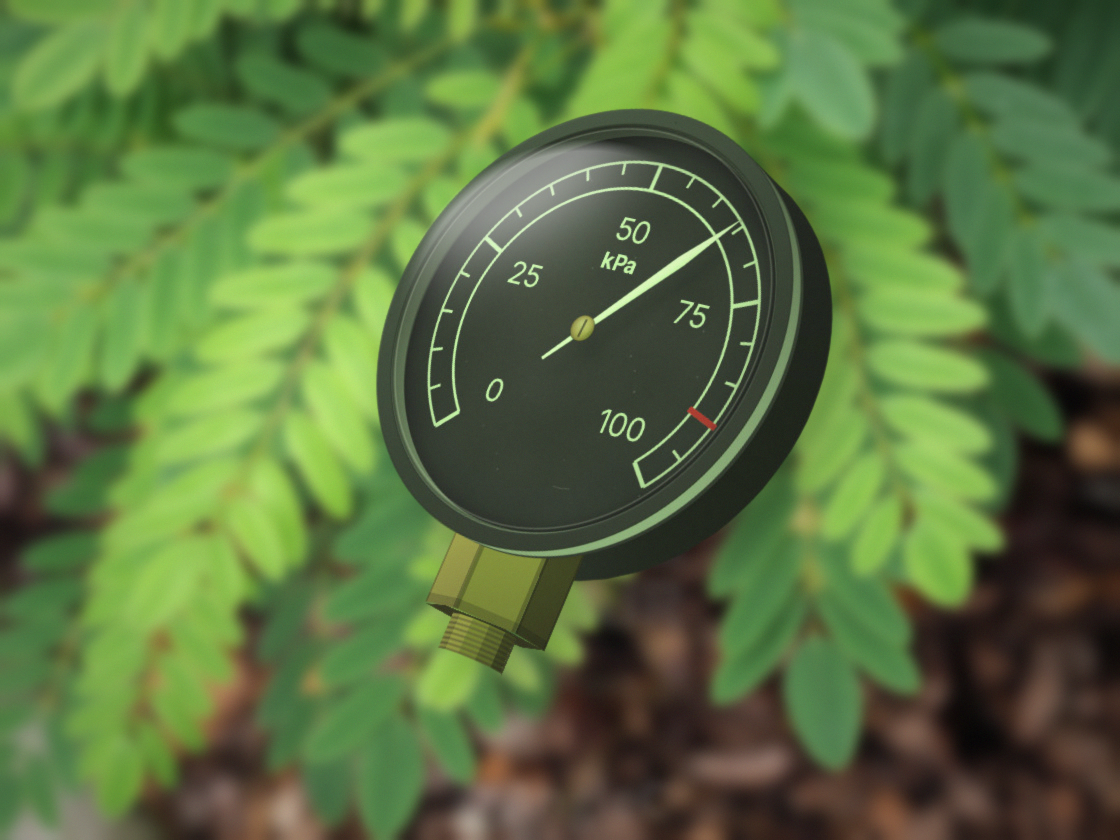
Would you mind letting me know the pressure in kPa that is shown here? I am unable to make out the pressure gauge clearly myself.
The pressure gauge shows 65 kPa
